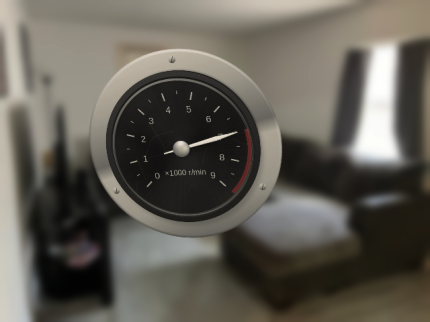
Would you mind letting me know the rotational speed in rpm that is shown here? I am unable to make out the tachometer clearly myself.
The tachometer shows 7000 rpm
